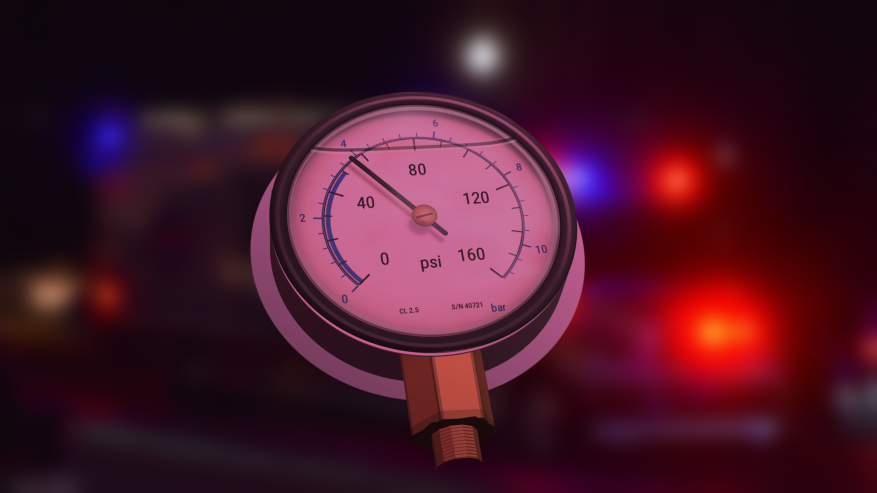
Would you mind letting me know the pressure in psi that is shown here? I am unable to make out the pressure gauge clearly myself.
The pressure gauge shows 55 psi
